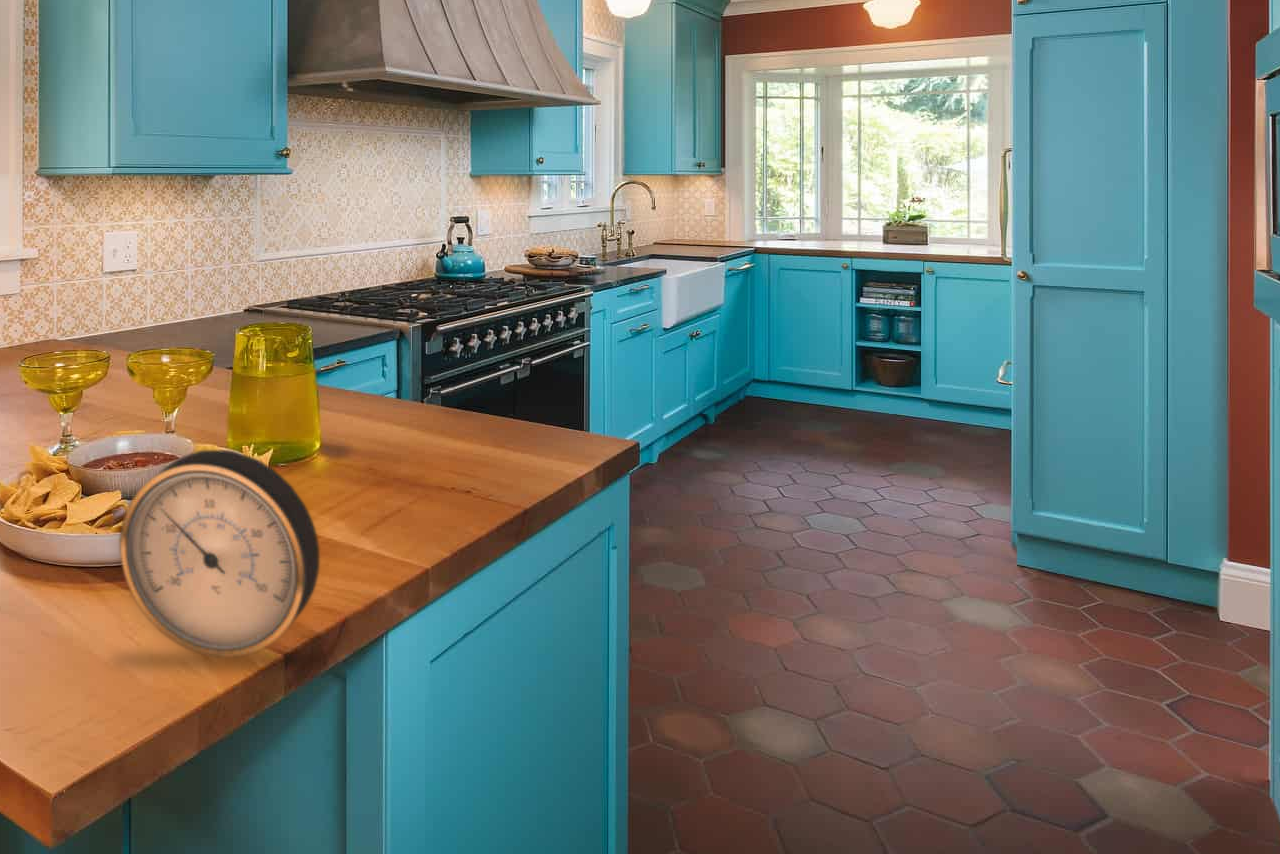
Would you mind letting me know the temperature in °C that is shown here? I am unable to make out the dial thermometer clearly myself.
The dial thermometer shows -5 °C
